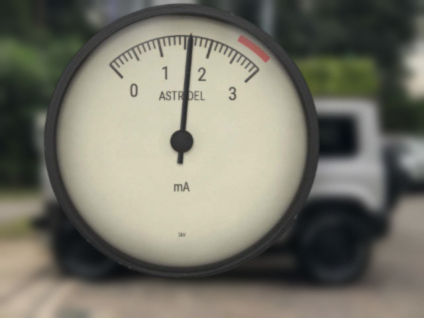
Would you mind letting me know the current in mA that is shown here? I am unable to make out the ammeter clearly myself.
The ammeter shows 1.6 mA
